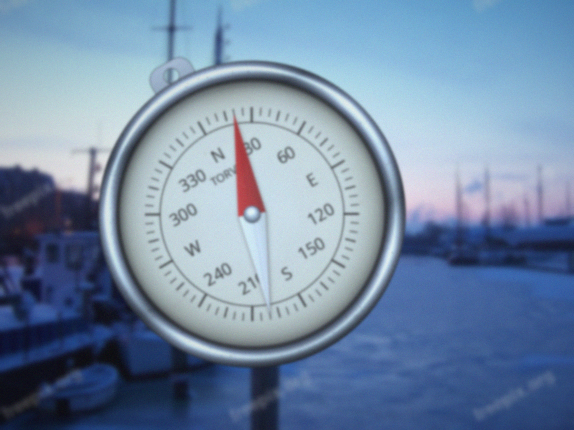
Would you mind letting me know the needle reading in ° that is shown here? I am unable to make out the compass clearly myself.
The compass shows 20 °
